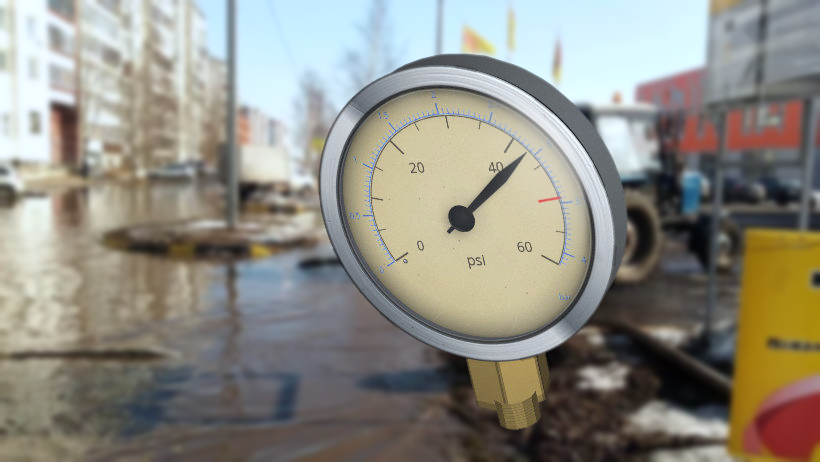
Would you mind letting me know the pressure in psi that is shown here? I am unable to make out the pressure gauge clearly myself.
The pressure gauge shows 42.5 psi
